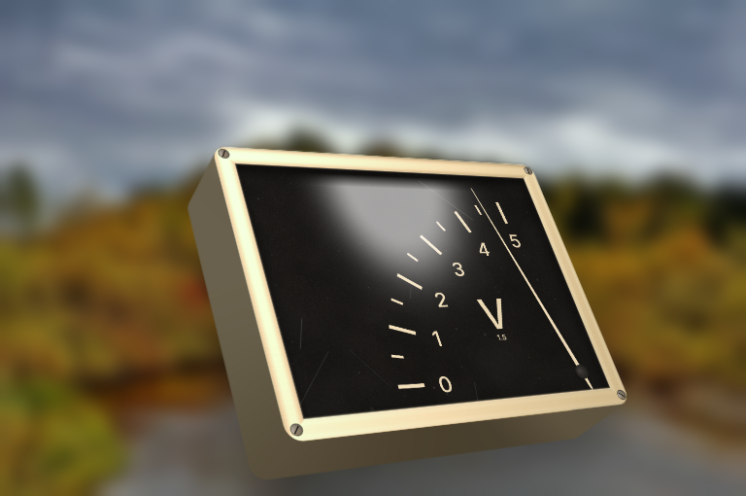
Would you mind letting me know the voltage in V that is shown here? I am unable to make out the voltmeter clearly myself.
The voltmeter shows 4.5 V
